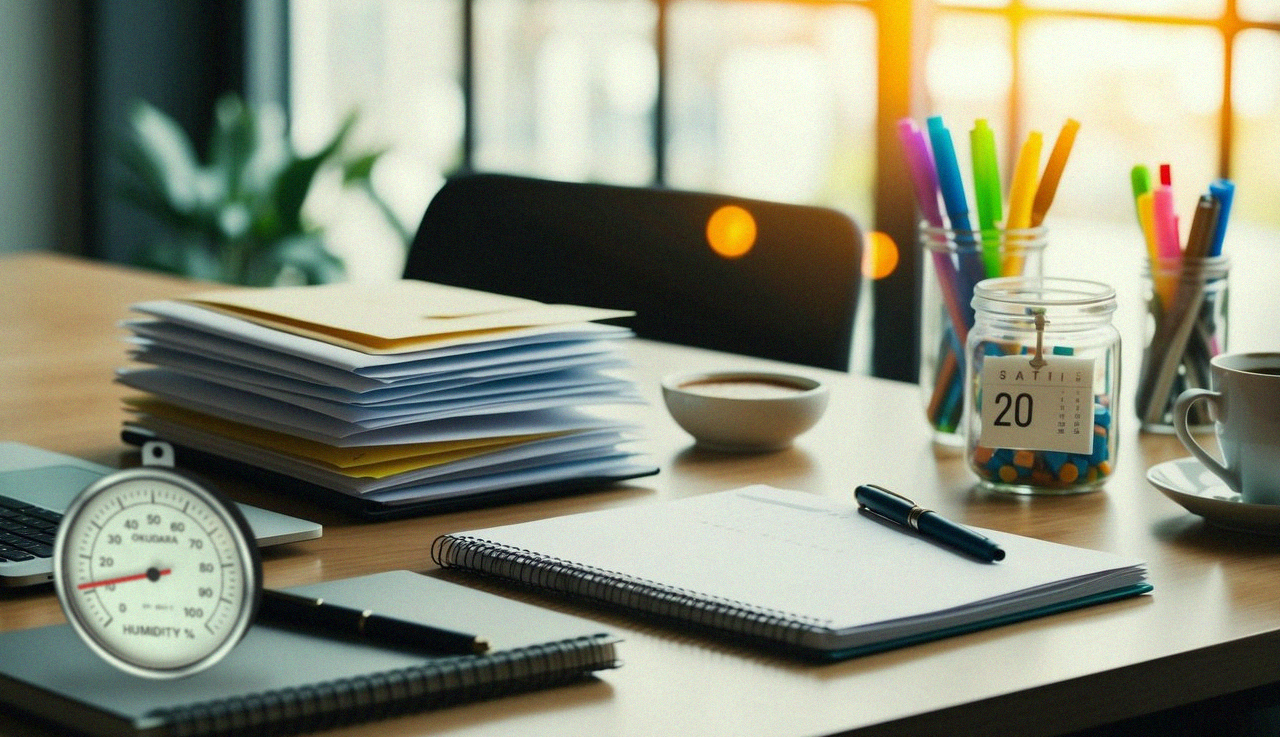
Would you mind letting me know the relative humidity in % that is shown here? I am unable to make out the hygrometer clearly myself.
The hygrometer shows 12 %
